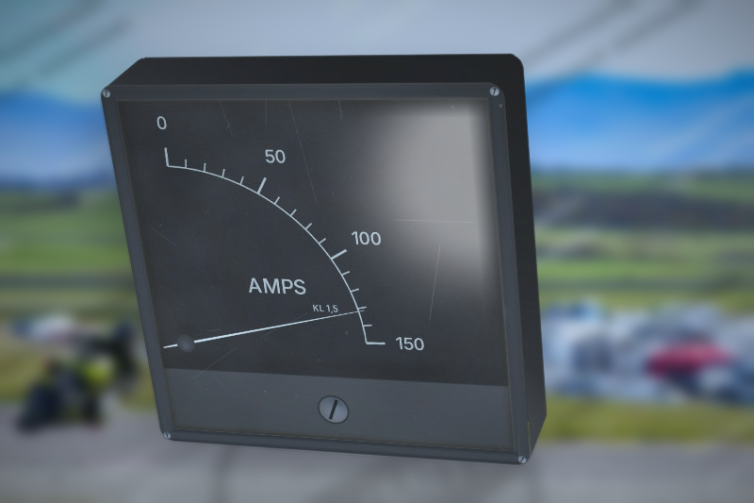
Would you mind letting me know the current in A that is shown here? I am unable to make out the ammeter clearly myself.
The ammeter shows 130 A
